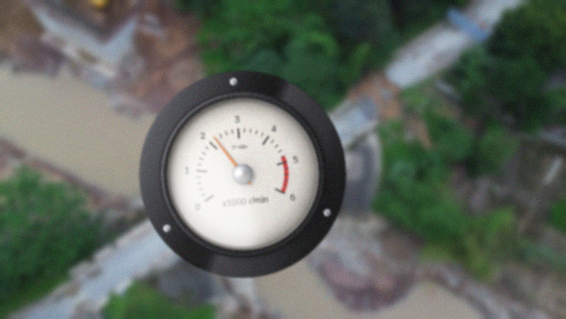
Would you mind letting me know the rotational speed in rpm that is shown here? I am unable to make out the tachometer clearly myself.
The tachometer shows 2200 rpm
